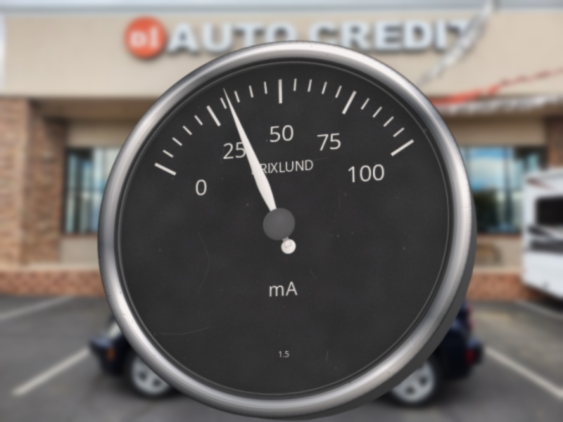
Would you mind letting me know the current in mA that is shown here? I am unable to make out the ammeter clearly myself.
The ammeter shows 32.5 mA
